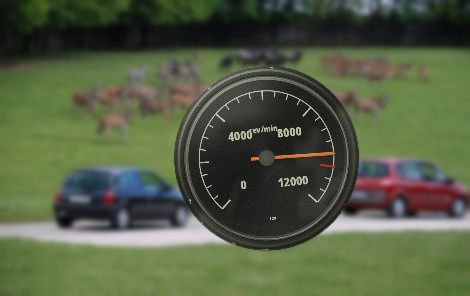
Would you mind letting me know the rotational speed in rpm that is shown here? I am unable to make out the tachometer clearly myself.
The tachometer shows 10000 rpm
